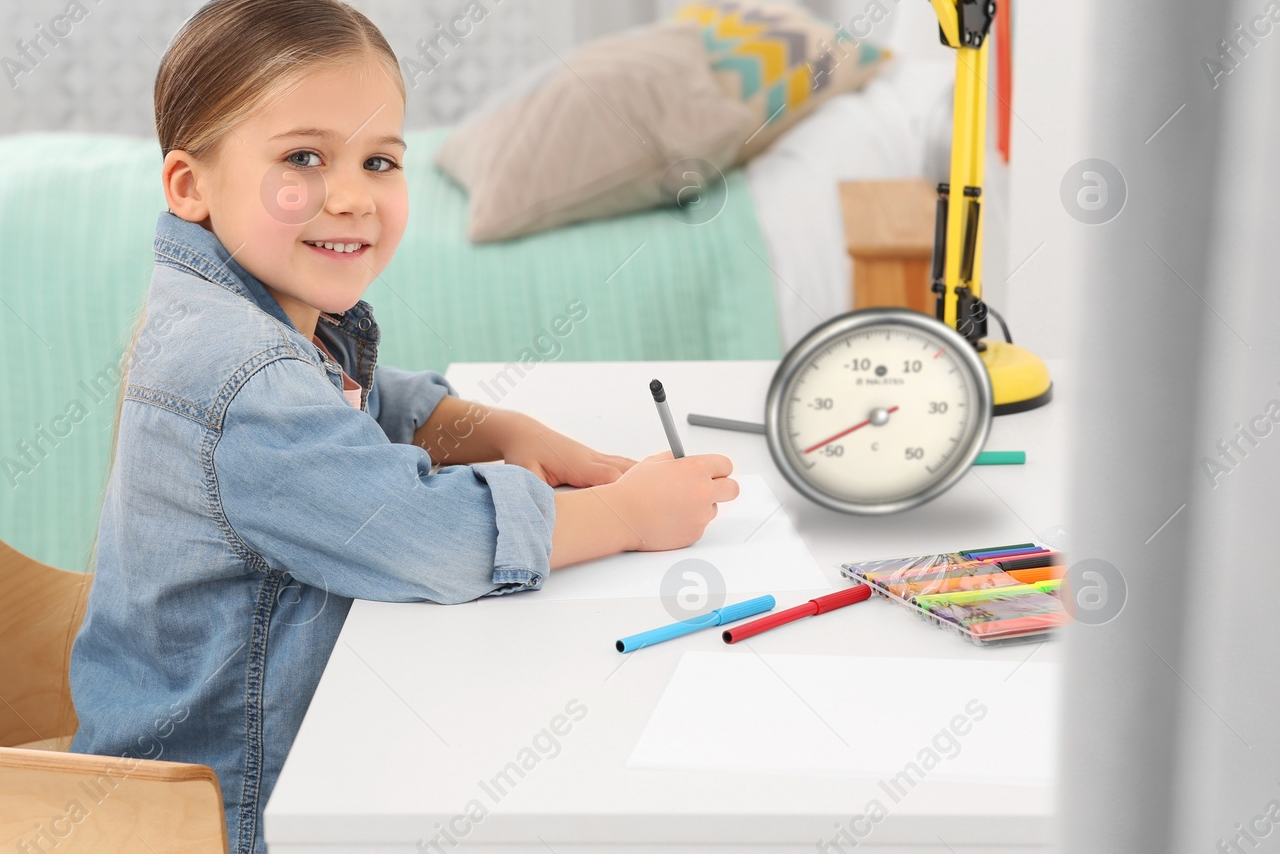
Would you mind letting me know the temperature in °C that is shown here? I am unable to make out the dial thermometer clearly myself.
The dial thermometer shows -45 °C
